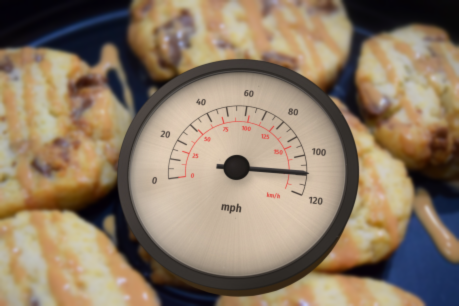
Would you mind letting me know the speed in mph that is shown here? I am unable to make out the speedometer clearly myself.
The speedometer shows 110 mph
